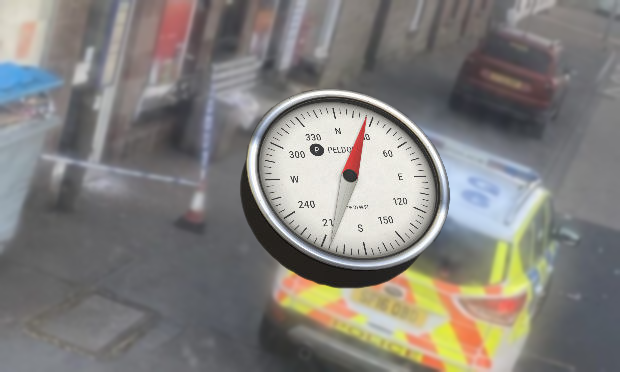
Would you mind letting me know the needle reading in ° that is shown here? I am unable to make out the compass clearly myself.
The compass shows 25 °
